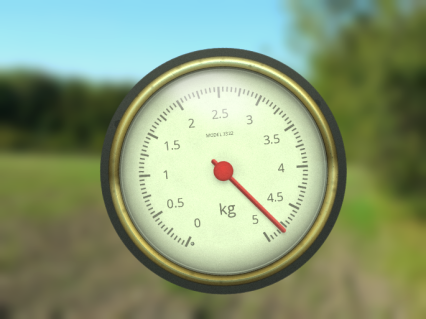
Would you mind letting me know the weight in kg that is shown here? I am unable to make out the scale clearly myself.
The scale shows 4.8 kg
